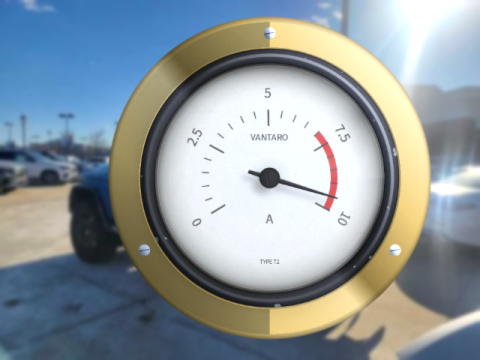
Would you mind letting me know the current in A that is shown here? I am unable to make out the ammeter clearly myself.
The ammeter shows 9.5 A
